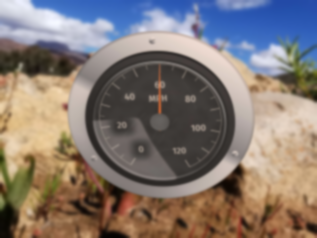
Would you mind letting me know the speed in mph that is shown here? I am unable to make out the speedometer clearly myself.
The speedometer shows 60 mph
